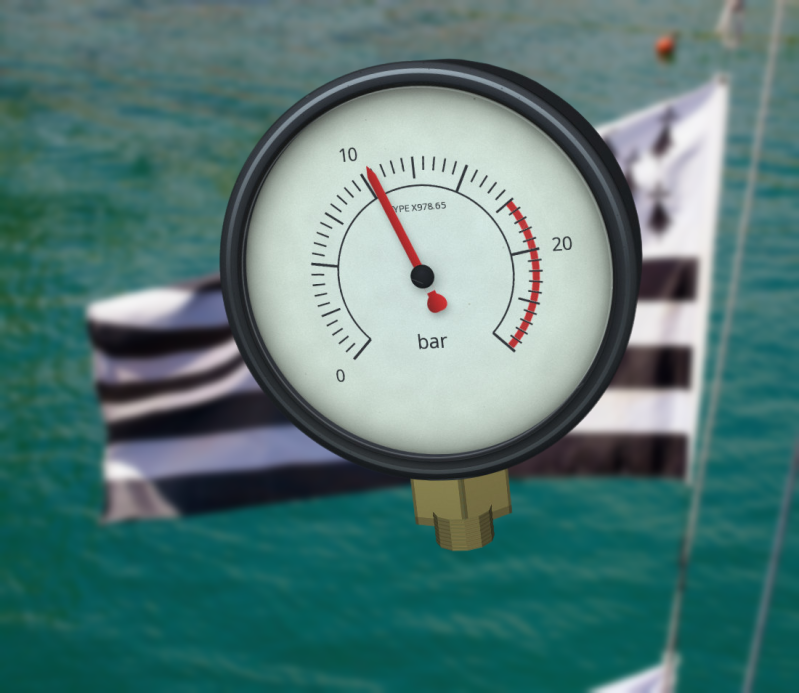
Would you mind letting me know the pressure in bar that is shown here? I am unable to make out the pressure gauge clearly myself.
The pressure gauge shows 10.5 bar
